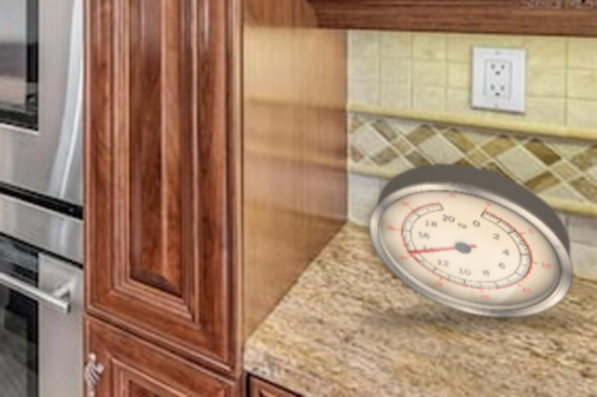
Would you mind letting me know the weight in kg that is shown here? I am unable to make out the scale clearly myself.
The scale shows 14 kg
